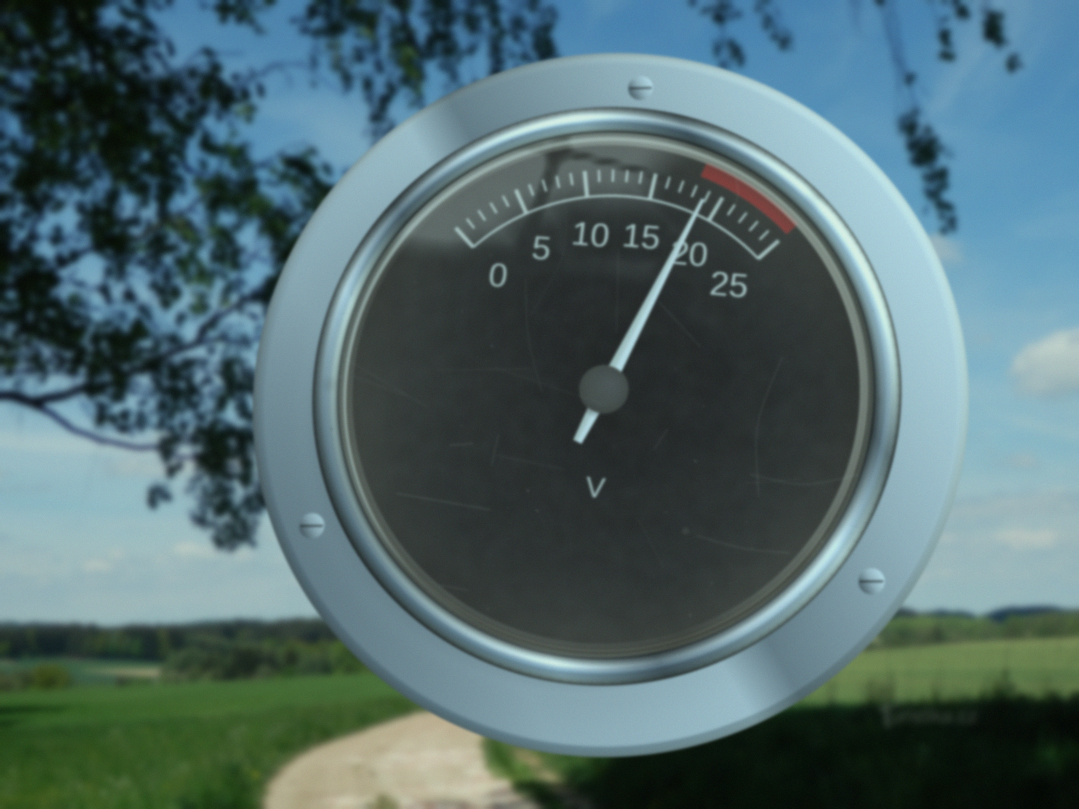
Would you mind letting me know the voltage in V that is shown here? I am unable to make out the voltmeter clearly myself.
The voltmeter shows 19 V
